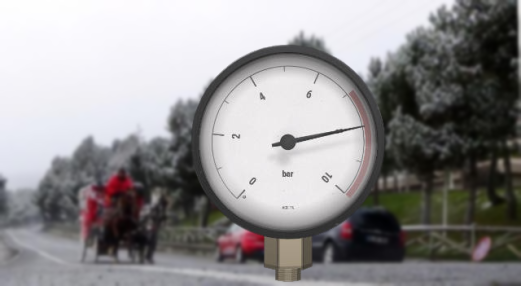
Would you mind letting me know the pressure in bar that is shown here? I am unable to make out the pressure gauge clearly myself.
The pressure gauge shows 8 bar
